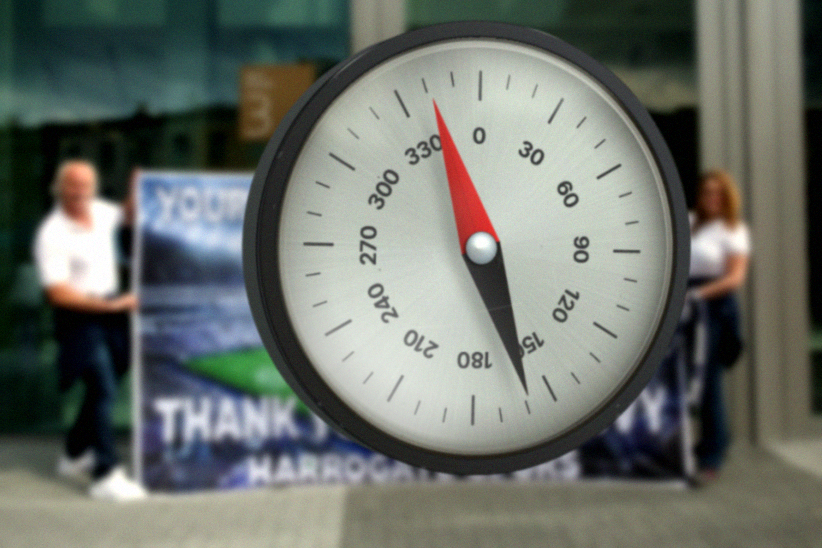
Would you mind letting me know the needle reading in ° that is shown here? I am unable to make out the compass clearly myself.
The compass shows 340 °
